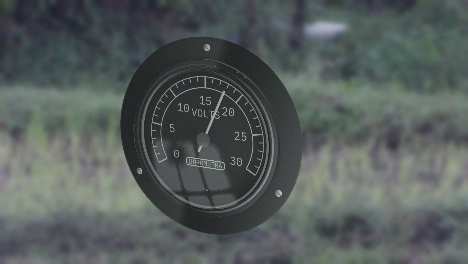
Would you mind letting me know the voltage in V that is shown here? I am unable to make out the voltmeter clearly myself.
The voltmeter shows 18 V
